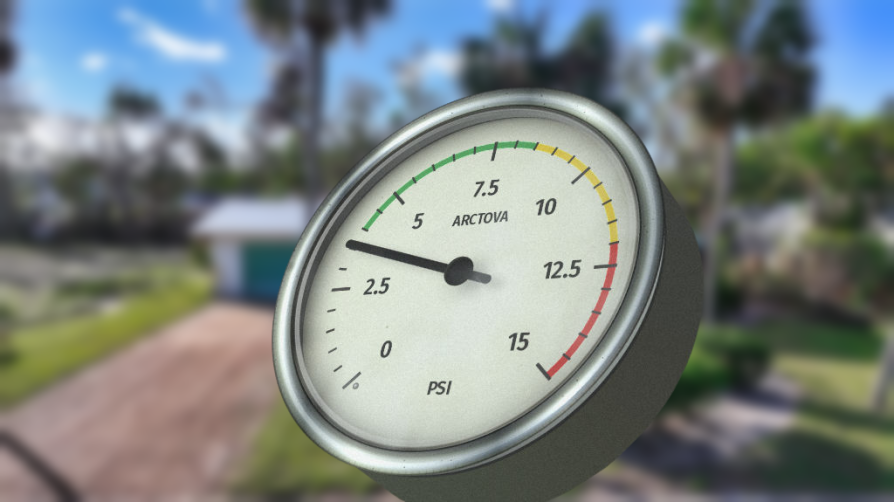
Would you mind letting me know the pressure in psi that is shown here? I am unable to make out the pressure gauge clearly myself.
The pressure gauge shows 3.5 psi
